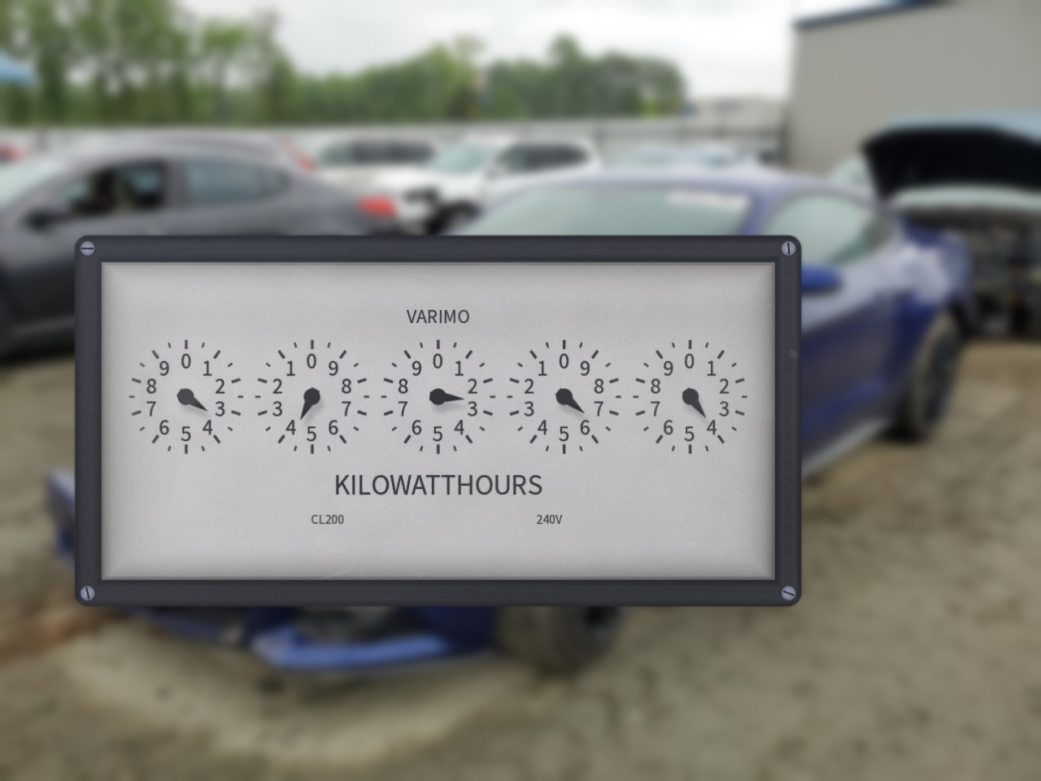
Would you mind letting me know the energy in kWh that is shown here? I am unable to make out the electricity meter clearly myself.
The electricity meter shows 34264 kWh
